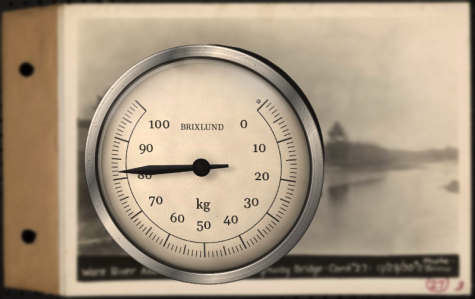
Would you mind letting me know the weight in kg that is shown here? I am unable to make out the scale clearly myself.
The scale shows 82 kg
